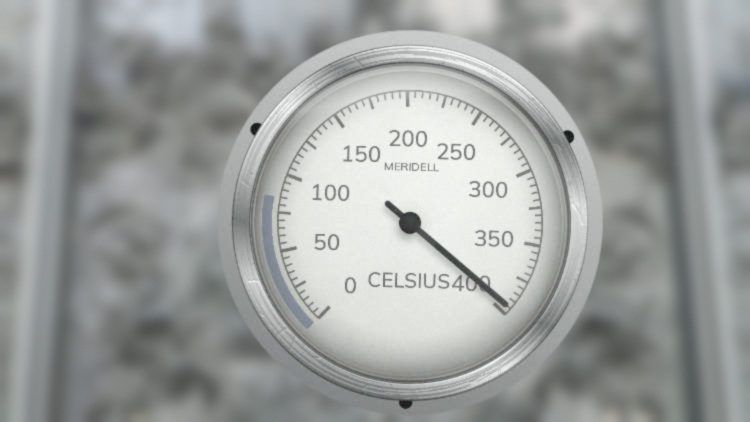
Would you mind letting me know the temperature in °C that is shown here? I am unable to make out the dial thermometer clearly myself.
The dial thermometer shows 395 °C
